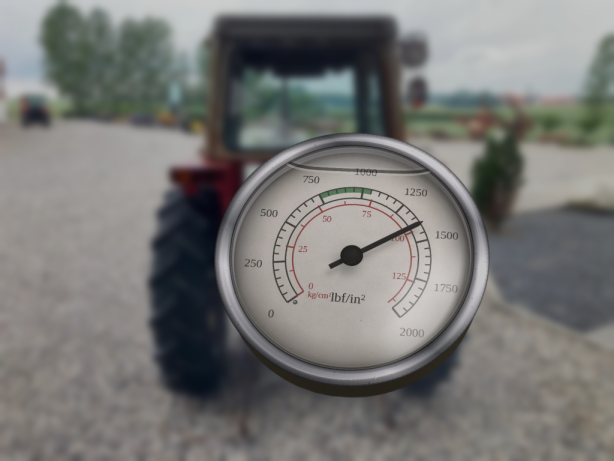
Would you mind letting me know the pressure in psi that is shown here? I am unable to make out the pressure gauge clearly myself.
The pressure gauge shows 1400 psi
